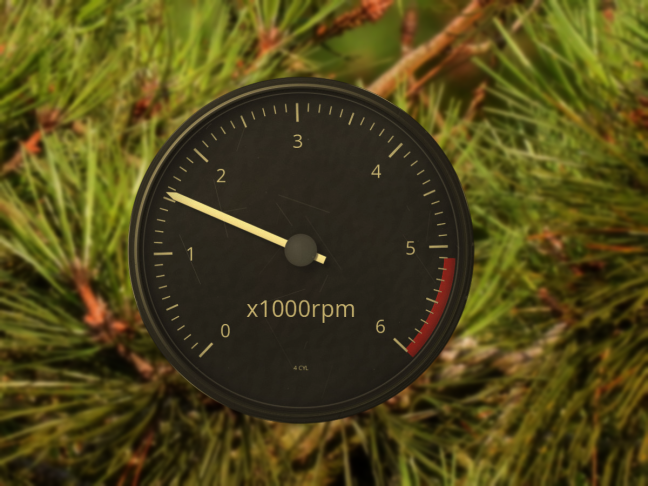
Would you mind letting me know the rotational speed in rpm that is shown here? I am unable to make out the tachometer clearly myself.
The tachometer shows 1550 rpm
